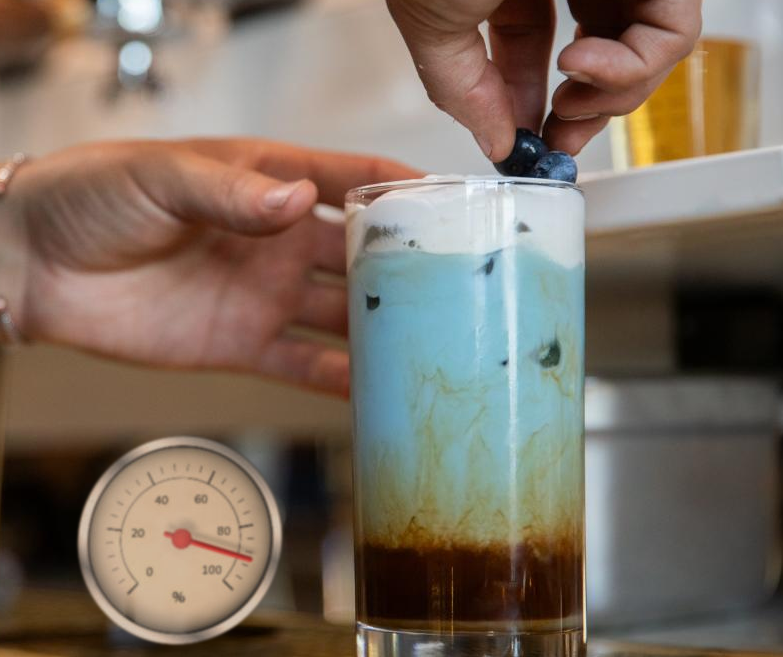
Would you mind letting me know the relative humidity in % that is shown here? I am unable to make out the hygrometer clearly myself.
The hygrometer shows 90 %
